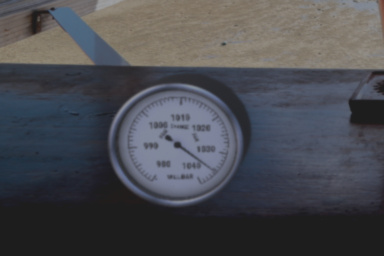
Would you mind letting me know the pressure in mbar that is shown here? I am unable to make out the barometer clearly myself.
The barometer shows 1035 mbar
